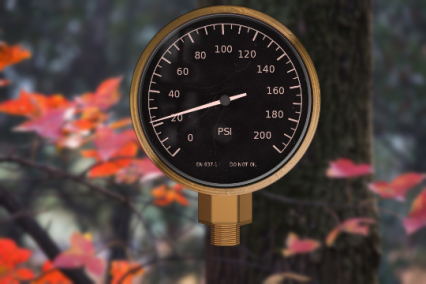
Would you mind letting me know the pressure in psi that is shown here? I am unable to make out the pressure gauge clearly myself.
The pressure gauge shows 22.5 psi
